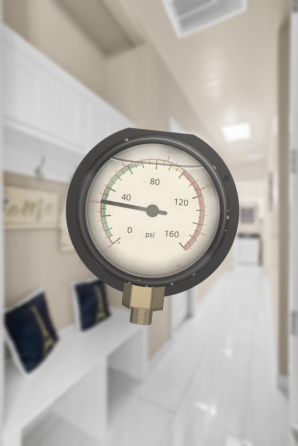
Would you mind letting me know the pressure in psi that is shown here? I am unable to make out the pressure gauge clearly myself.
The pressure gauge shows 30 psi
